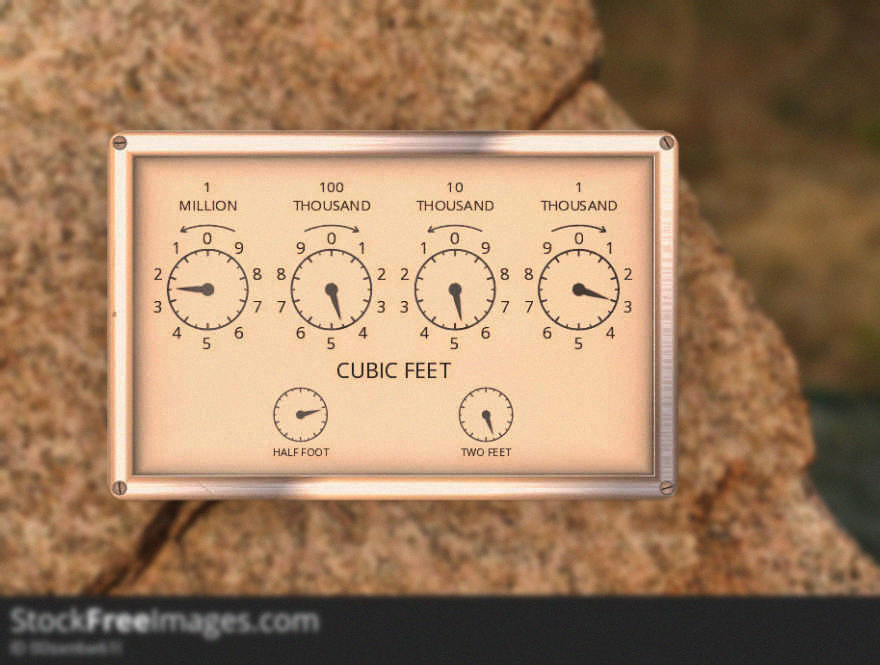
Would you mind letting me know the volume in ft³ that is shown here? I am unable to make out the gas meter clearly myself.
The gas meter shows 245300 ft³
